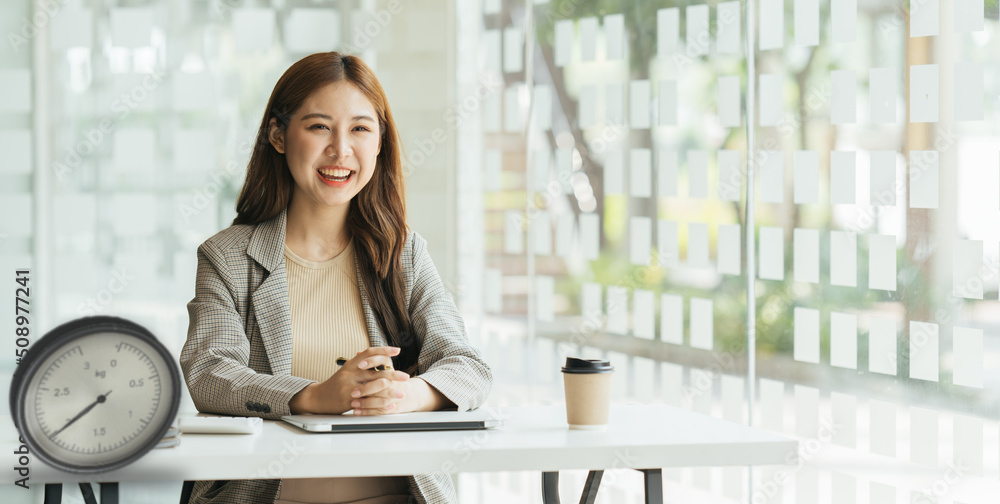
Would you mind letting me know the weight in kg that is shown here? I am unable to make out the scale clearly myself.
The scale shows 2 kg
